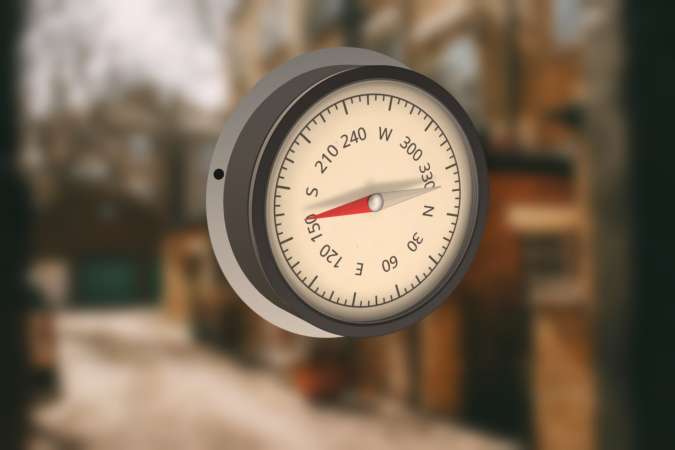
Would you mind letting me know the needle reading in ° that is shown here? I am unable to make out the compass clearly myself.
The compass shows 160 °
